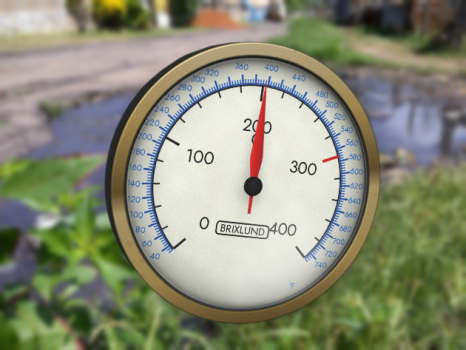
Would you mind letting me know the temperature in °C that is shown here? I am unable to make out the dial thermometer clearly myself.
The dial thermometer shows 200 °C
